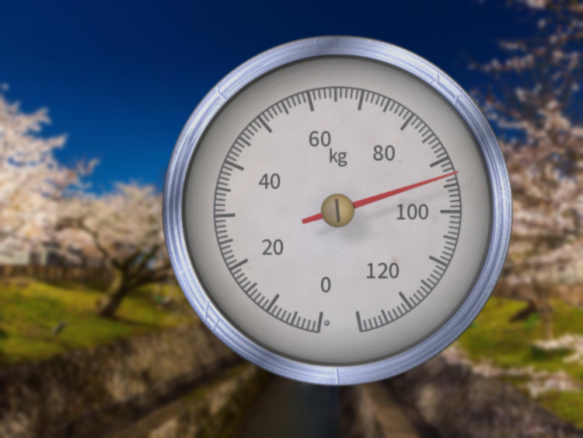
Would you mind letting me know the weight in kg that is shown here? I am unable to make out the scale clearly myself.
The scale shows 93 kg
